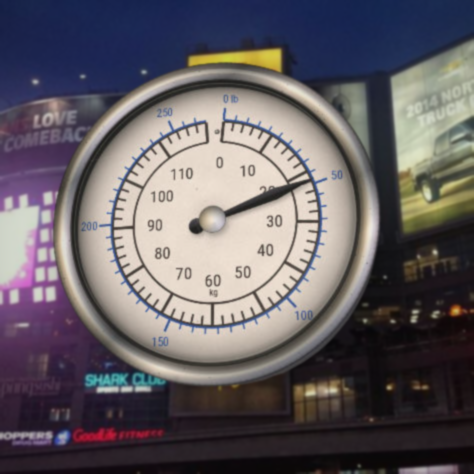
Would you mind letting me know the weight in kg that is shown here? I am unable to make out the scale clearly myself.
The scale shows 22 kg
